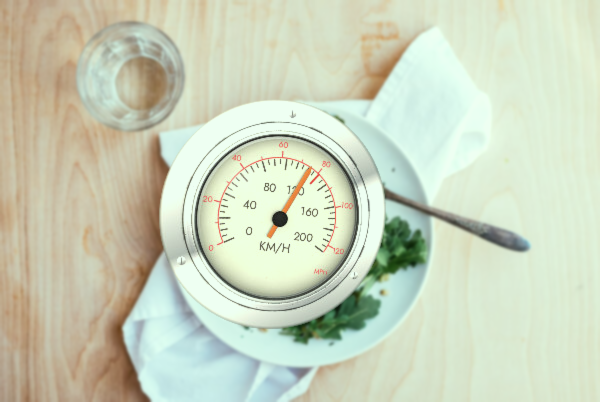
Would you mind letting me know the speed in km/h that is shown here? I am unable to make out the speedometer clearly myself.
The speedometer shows 120 km/h
